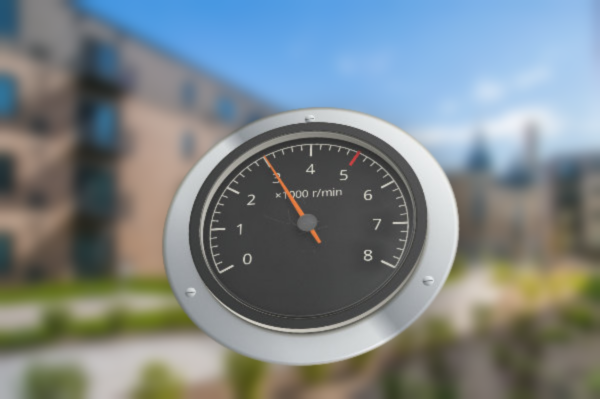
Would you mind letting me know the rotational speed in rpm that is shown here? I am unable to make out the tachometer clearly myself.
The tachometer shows 3000 rpm
